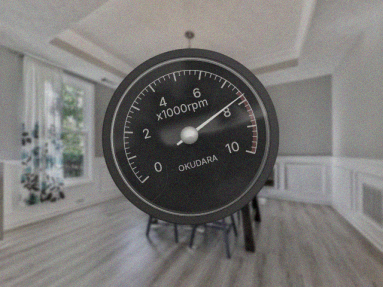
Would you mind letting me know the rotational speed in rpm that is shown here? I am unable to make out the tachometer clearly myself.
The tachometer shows 7800 rpm
